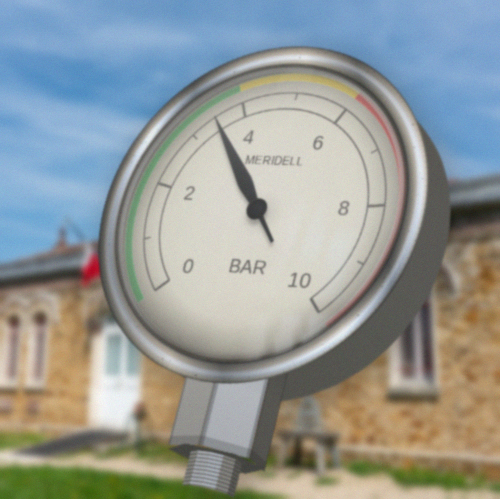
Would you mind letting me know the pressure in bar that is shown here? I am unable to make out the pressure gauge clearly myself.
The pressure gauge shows 3.5 bar
